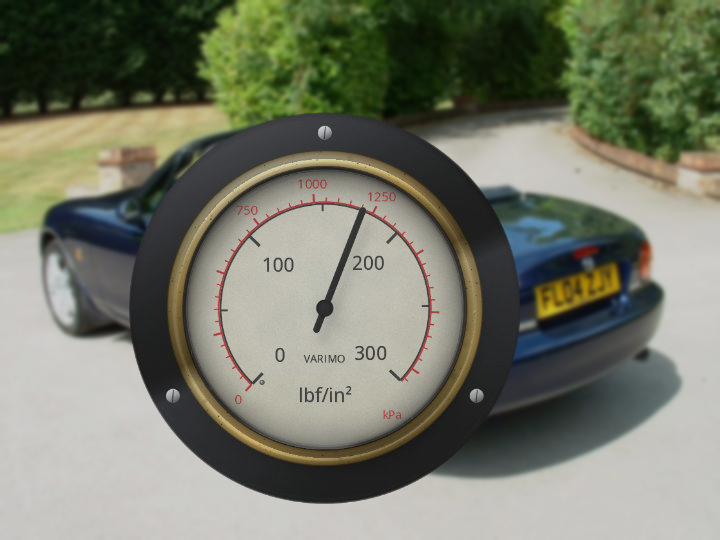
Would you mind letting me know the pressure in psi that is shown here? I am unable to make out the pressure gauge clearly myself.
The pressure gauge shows 175 psi
